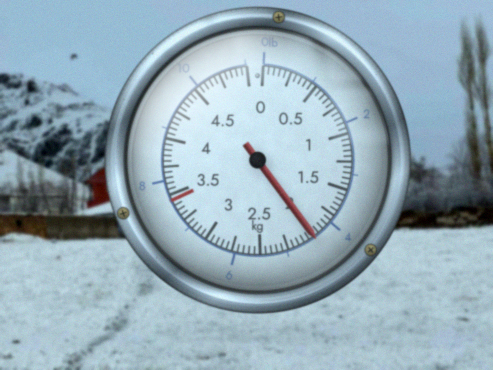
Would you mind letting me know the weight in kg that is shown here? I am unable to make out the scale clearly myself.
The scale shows 2 kg
